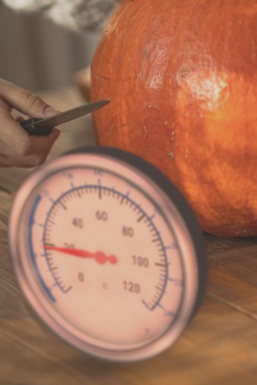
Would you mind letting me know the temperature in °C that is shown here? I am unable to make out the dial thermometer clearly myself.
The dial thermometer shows 20 °C
